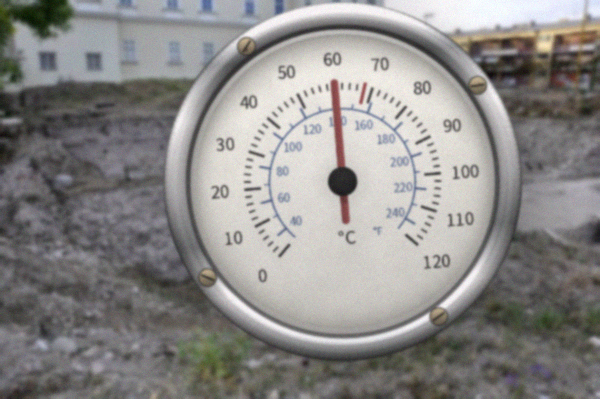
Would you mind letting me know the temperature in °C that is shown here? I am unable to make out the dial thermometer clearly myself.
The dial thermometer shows 60 °C
